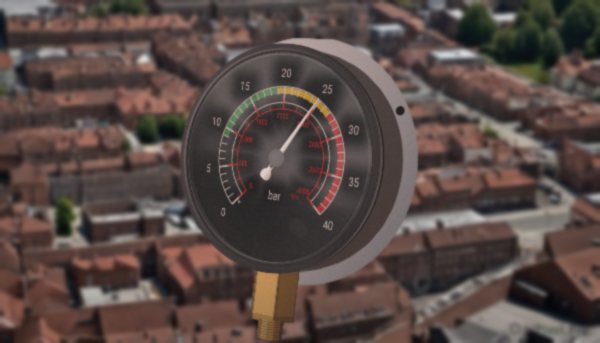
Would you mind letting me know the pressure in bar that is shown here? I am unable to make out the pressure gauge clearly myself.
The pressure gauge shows 25 bar
